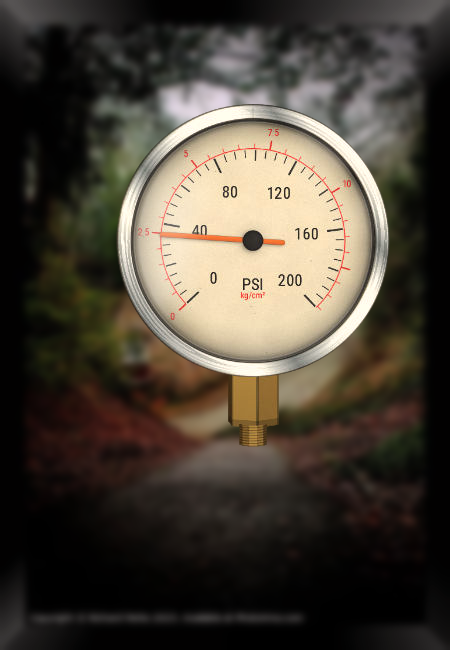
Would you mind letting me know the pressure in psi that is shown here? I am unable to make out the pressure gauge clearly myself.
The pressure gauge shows 35 psi
